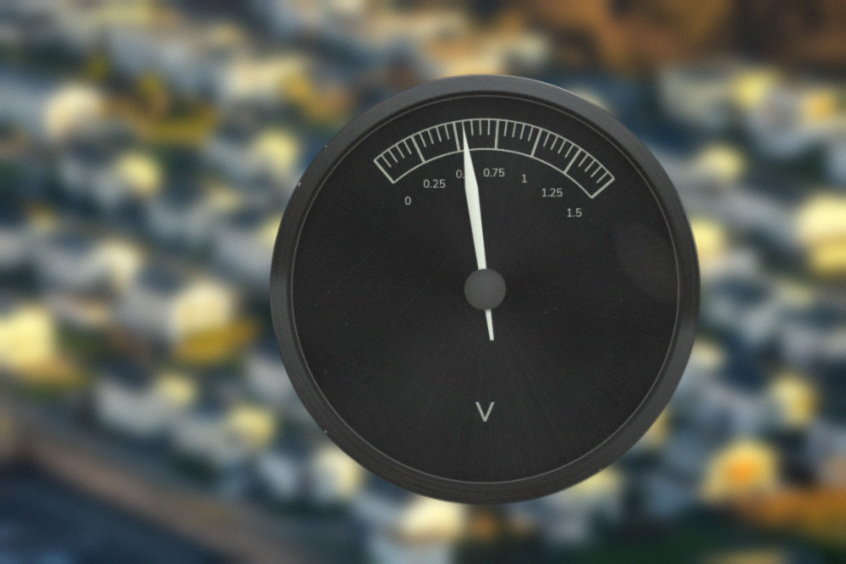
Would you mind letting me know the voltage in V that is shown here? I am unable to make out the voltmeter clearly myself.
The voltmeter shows 0.55 V
